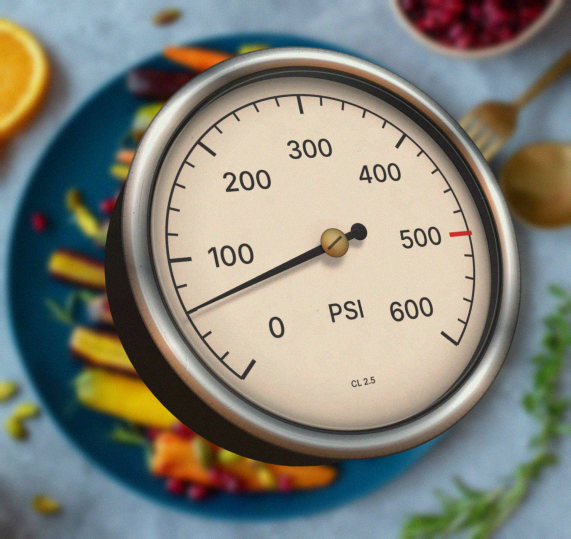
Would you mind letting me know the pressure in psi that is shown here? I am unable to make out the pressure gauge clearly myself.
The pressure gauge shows 60 psi
